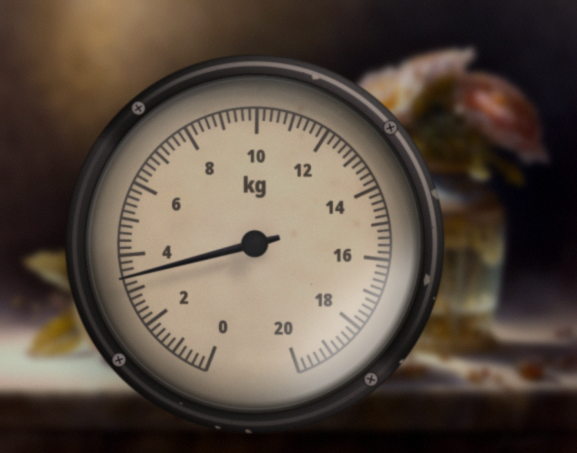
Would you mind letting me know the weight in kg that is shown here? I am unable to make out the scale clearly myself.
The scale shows 3.4 kg
